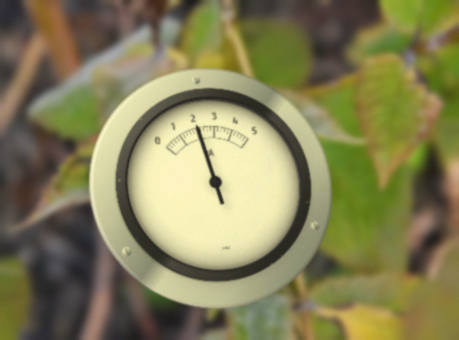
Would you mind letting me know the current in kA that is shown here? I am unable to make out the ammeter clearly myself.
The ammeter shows 2 kA
